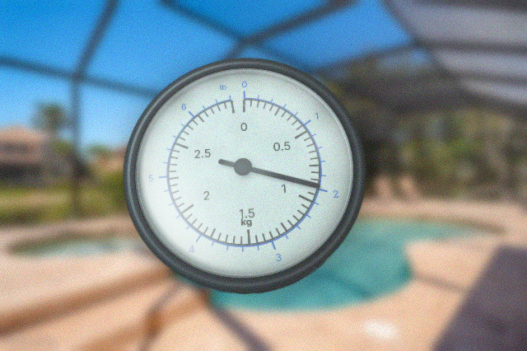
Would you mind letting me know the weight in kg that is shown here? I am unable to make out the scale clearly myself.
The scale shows 0.9 kg
